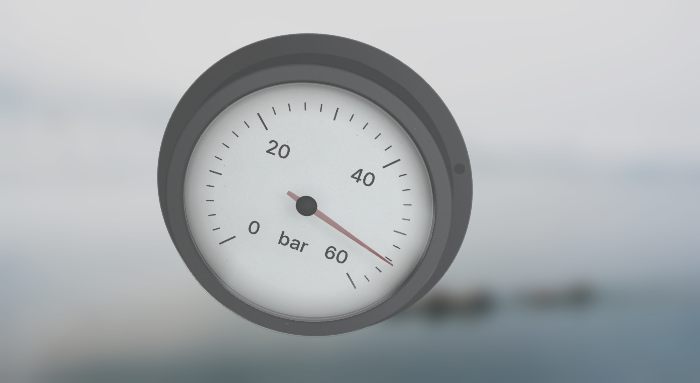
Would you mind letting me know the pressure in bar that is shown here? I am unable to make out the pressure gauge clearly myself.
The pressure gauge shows 54 bar
